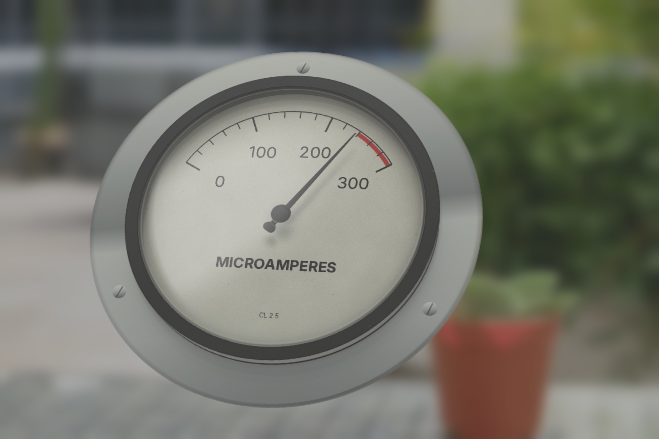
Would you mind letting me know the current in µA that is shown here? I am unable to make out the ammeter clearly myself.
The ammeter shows 240 µA
